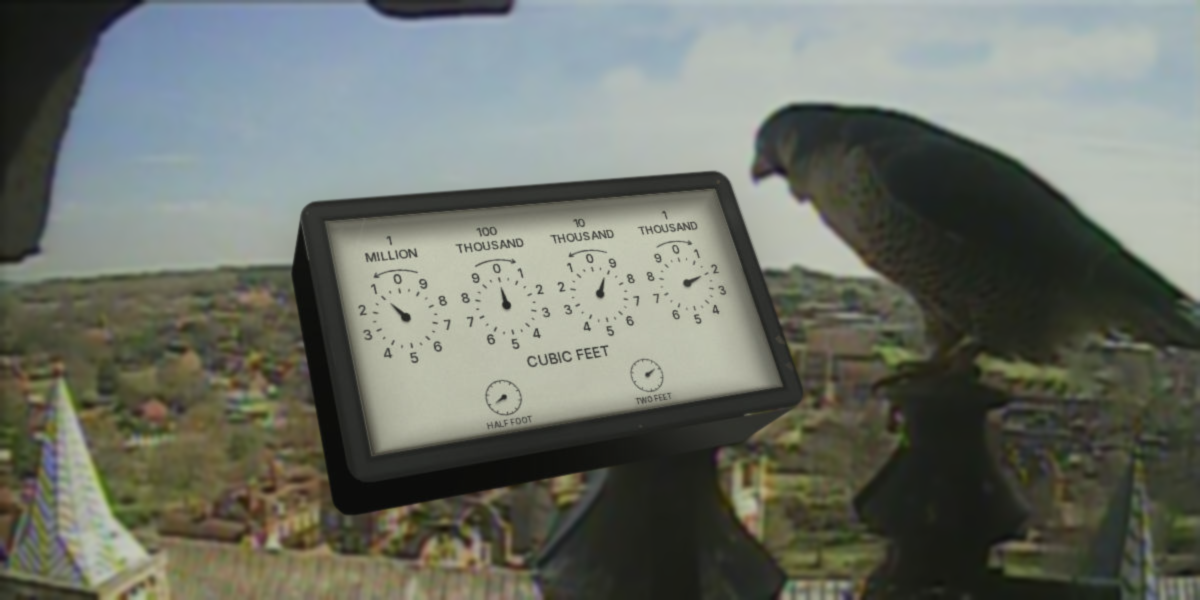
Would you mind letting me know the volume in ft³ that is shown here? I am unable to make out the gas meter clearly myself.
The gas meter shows 99200 ft³
